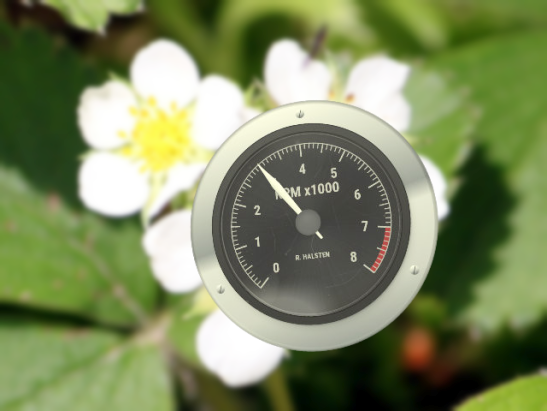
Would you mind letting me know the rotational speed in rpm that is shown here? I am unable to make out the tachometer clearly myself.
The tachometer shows 3000 rpm
